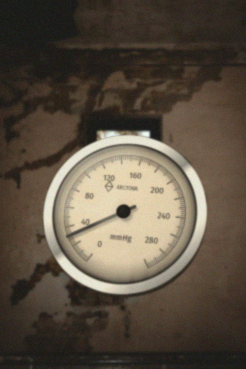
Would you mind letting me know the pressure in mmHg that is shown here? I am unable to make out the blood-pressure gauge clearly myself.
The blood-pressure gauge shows 30 mmHg
